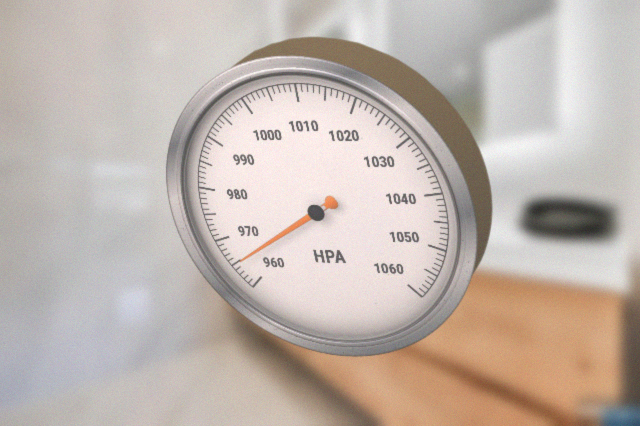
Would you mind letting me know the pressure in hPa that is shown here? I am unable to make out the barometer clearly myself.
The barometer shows 965 hPa
